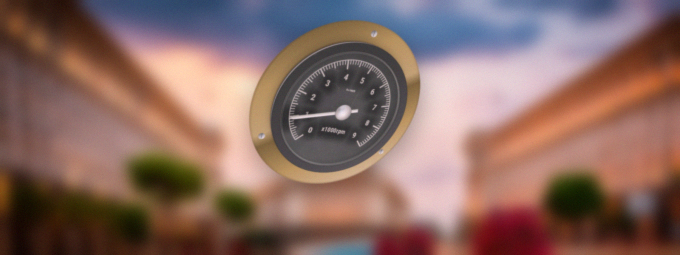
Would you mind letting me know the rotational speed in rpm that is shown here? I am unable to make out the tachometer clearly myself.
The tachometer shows 1000 rpm
